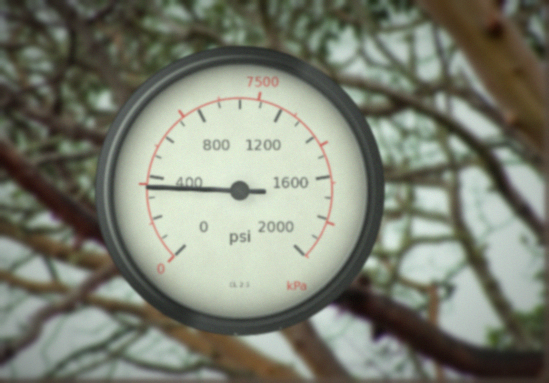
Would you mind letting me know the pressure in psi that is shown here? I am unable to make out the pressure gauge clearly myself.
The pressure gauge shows 350 psi
